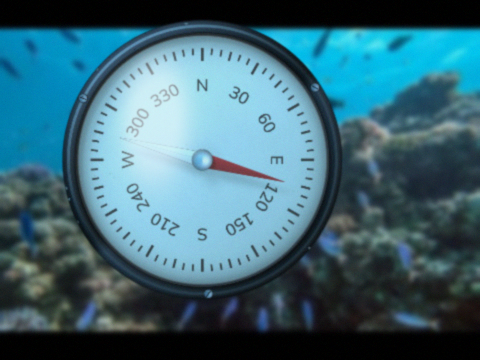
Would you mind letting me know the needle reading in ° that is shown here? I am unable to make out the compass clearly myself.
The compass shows 105 °
